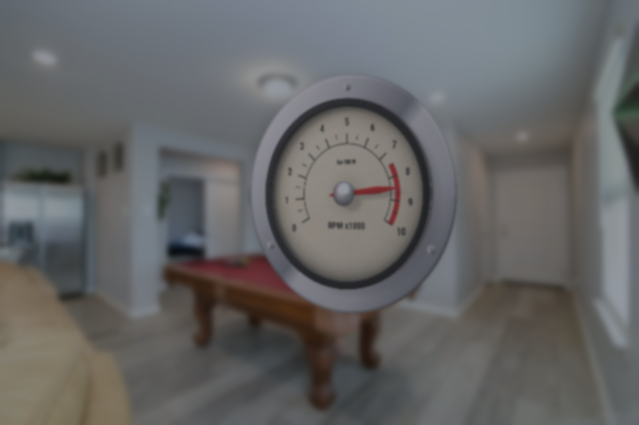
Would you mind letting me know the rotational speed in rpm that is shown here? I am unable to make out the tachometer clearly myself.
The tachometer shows 8500 rpm
